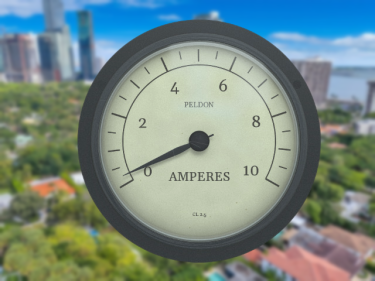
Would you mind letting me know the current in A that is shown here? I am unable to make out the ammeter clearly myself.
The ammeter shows 0.25 A
